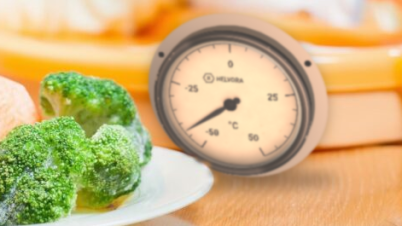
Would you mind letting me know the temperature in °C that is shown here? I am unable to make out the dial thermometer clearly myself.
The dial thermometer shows -42.5 °C
